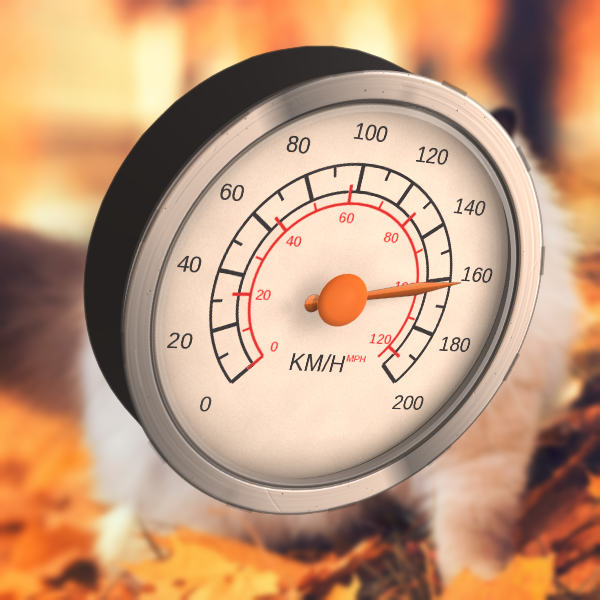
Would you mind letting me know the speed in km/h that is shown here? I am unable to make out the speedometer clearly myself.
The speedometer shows 160 km/h
